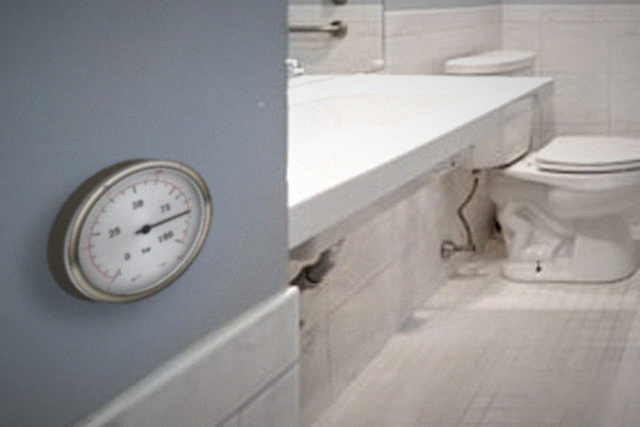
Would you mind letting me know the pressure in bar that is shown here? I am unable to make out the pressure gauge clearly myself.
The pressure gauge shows 85 bar
